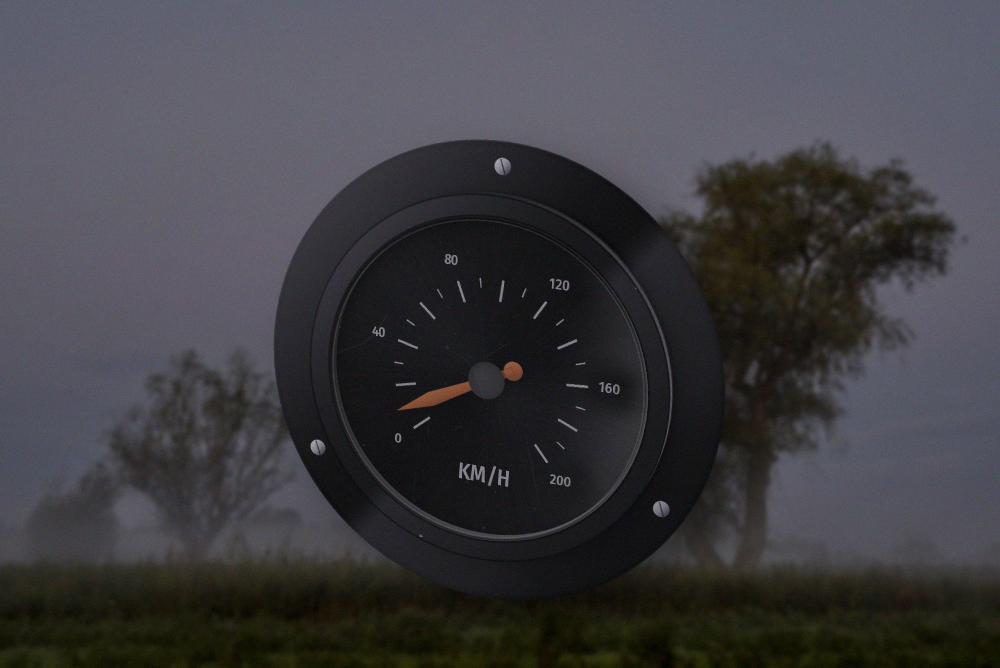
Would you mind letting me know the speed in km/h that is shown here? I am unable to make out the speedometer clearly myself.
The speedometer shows 10 km/h
